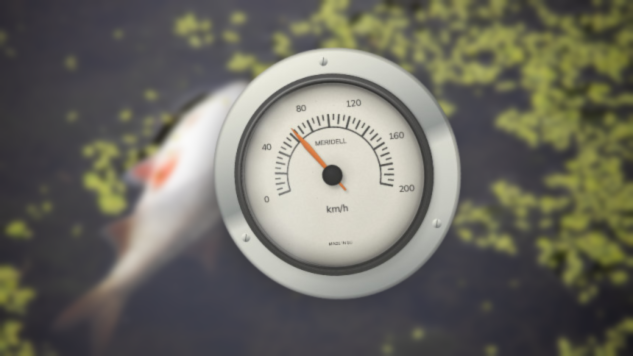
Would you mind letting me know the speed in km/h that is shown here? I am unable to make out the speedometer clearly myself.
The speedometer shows 65 km/h
